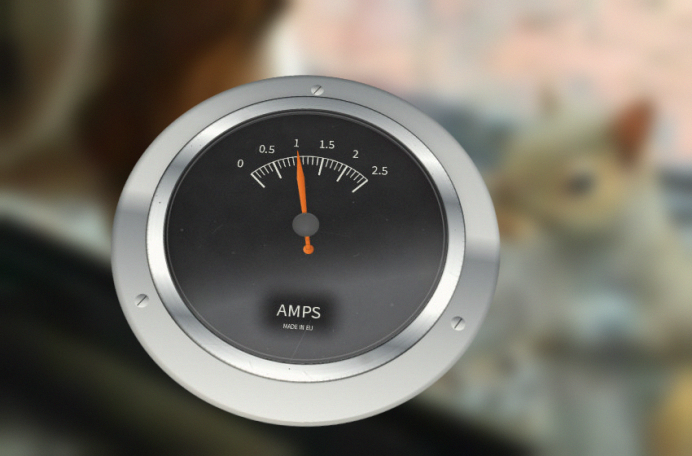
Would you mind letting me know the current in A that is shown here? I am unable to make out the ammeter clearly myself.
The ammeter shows 1 A
